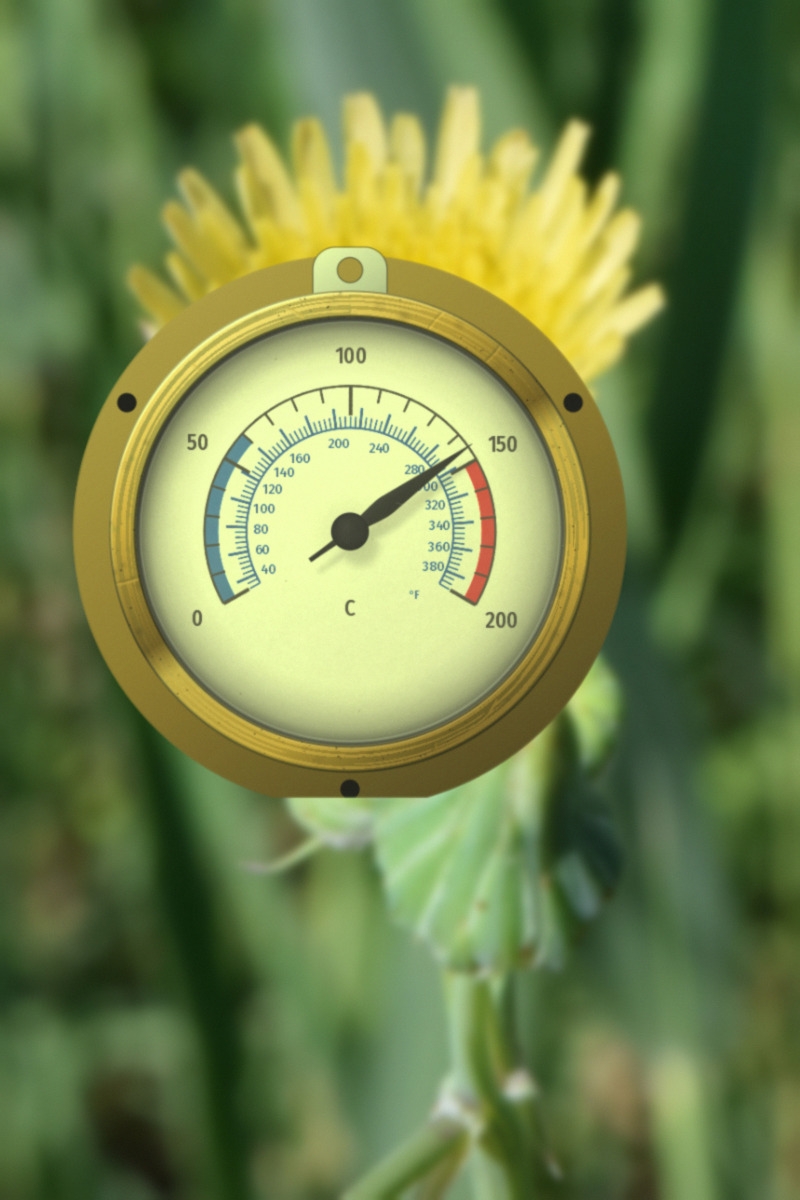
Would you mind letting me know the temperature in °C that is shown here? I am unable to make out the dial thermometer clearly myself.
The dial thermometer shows 145 °C
